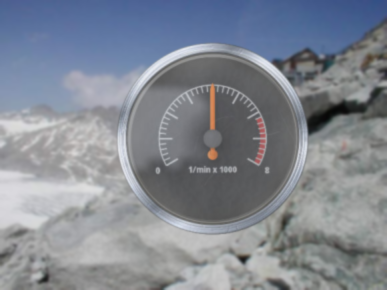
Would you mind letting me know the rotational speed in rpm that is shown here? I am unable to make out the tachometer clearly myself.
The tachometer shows 4000 rpm
